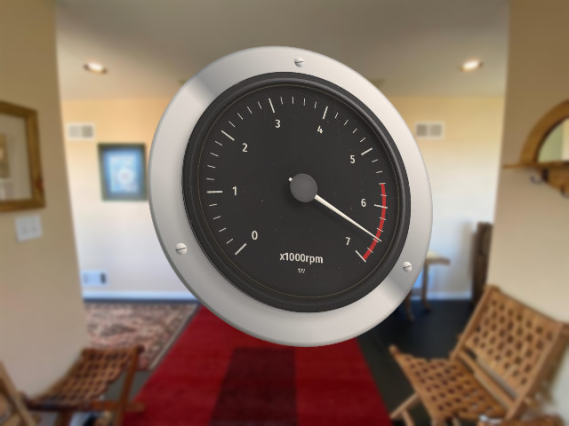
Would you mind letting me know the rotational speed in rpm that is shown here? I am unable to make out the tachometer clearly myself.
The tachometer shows 6600 rpm
